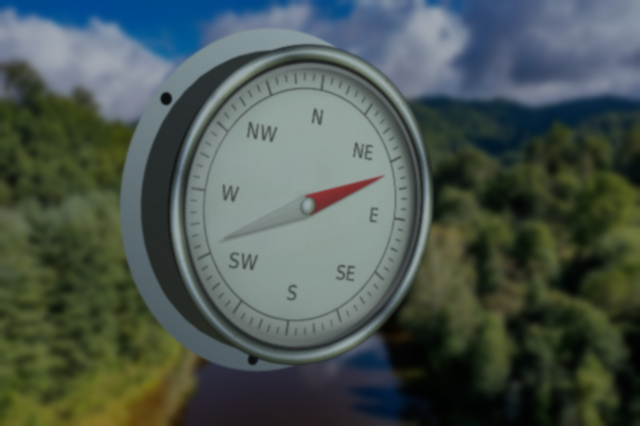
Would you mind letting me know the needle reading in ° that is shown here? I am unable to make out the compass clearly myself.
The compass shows 65 °
